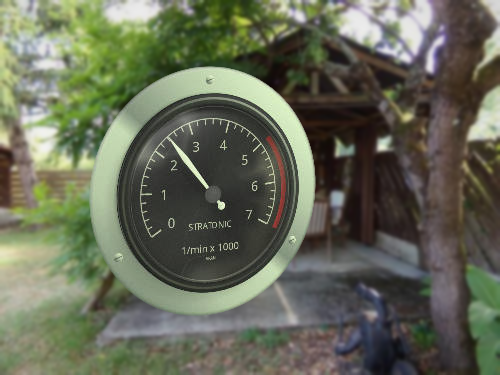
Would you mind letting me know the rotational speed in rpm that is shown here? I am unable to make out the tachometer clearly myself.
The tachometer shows 2400 rpm
